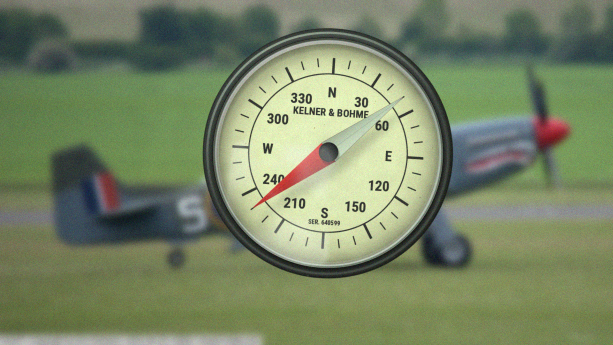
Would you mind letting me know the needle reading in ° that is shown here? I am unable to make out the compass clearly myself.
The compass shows 230 °
